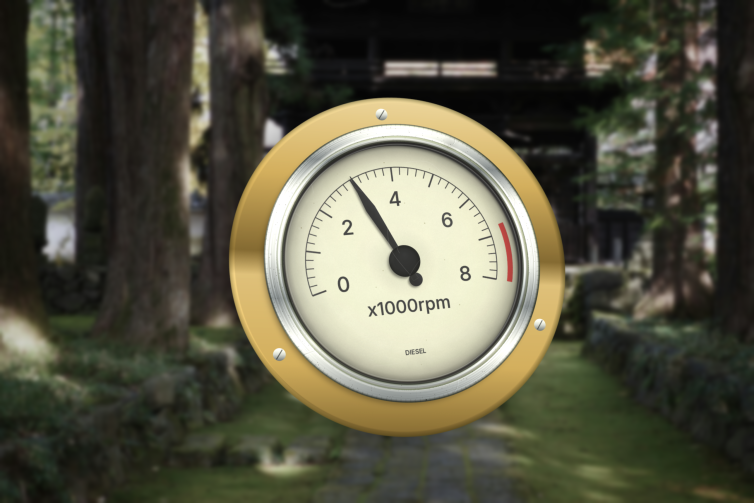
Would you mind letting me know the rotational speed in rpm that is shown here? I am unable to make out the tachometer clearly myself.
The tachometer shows 3000 rpm
